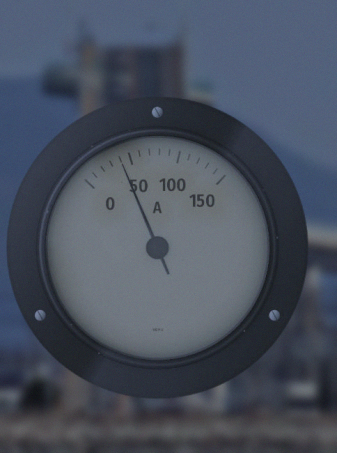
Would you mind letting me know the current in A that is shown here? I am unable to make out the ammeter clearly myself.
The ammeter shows 40 A
